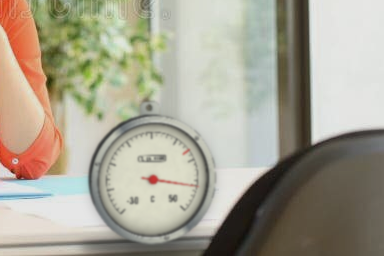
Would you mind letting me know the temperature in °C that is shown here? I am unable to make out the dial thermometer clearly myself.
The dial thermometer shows 40 °C
